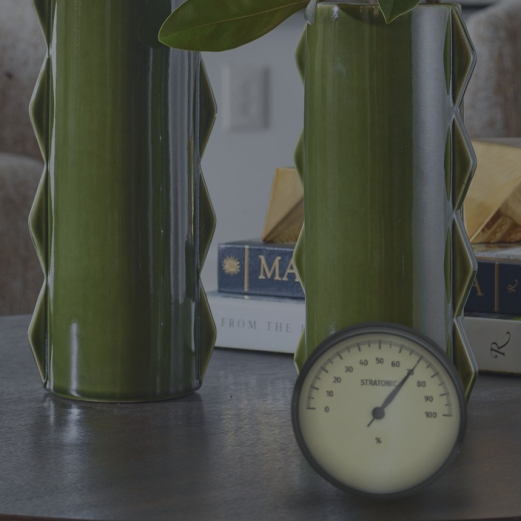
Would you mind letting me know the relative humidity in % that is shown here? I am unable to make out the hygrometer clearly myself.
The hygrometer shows 70 %
